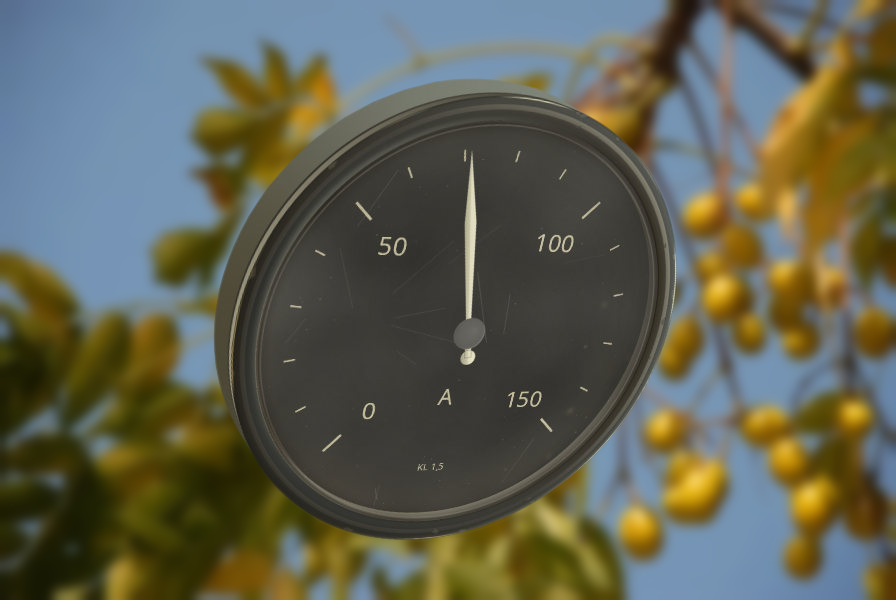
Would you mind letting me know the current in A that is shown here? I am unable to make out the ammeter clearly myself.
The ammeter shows 70 A
